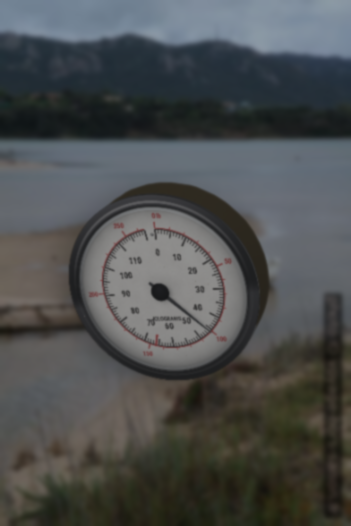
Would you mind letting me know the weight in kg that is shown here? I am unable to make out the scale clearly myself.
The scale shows 45 kg
